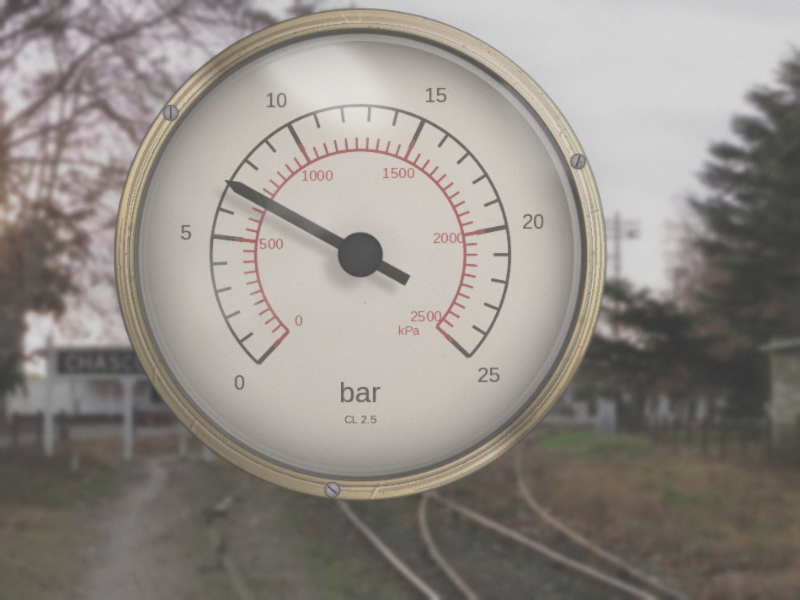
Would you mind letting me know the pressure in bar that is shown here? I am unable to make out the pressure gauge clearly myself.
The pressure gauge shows 7 bar
